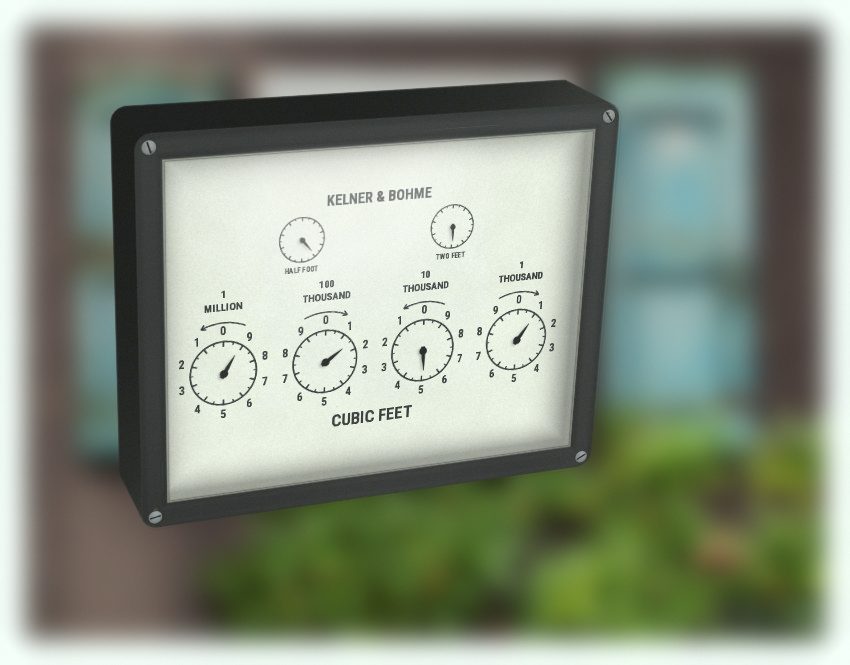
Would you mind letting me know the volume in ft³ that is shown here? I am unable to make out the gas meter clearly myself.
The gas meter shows 915100 ft³
